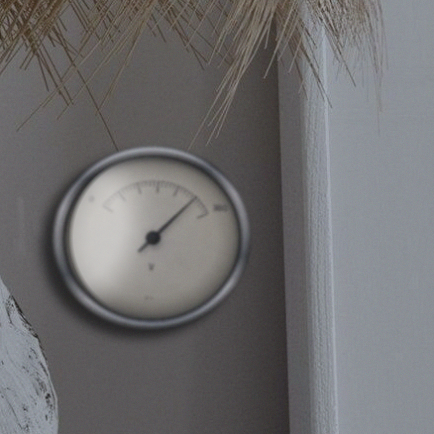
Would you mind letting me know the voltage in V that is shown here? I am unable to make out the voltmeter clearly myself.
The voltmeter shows 250 V
